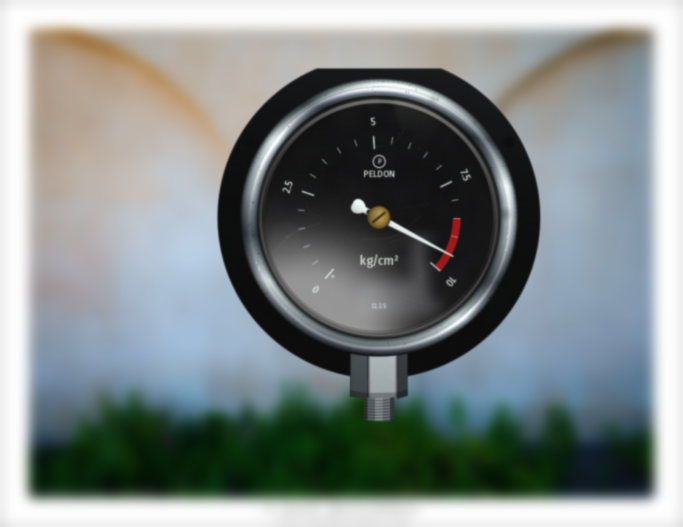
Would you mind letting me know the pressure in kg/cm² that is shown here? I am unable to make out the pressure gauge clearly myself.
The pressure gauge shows 9.5 kg/cm²
